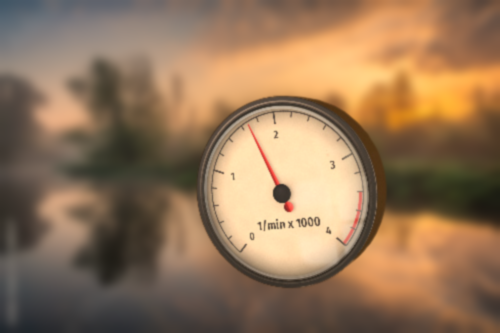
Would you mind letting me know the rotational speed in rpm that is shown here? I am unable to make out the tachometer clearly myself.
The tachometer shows 1700 rpm
